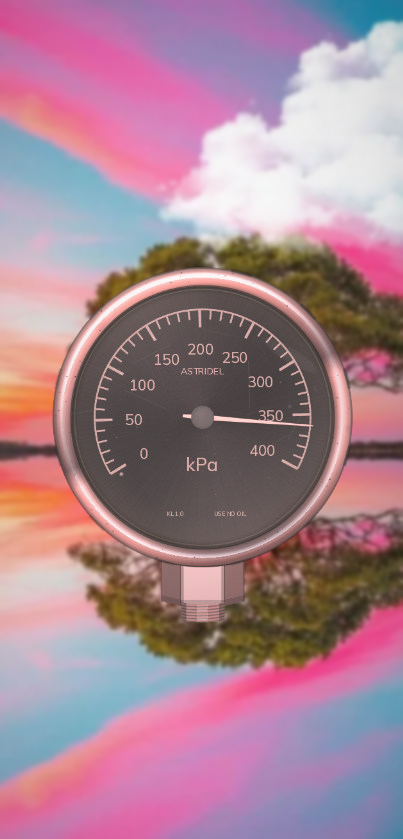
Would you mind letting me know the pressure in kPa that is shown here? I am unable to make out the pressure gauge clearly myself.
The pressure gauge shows 360 kPa
